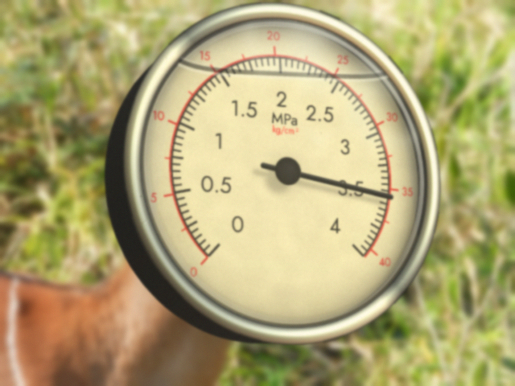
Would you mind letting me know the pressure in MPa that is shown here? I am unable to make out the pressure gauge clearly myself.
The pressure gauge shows 3.5 MPa
